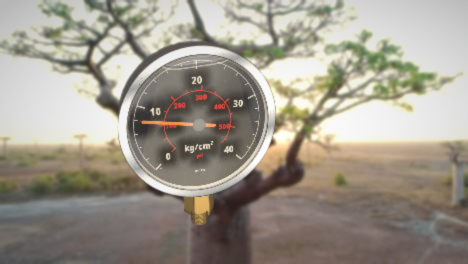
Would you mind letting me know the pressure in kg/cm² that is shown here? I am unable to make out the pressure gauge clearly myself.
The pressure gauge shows 8 kg/cm²
